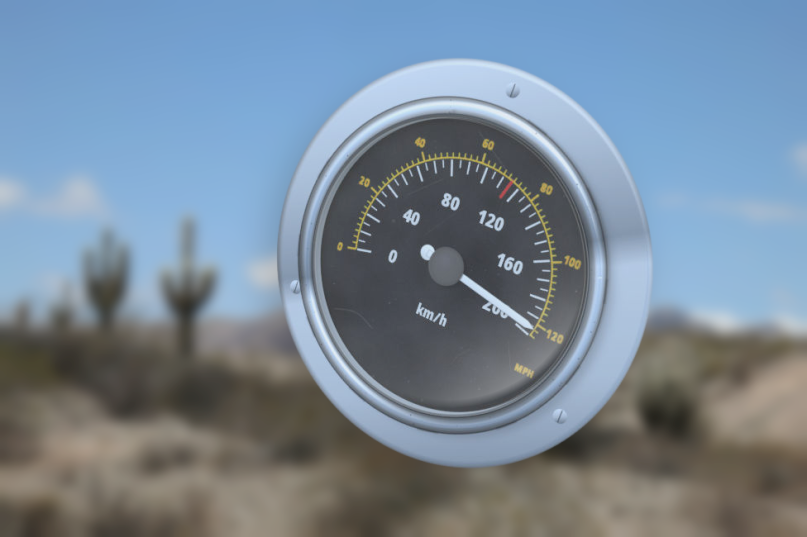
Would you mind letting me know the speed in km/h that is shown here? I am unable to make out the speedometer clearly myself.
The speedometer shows 195 km/h
